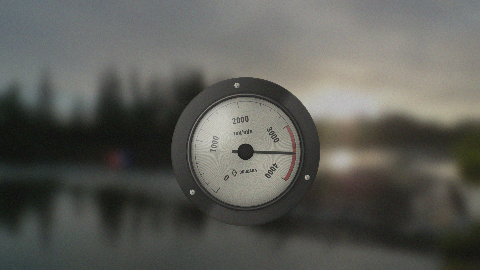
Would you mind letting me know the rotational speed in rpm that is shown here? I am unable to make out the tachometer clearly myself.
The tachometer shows 3500 rpm
